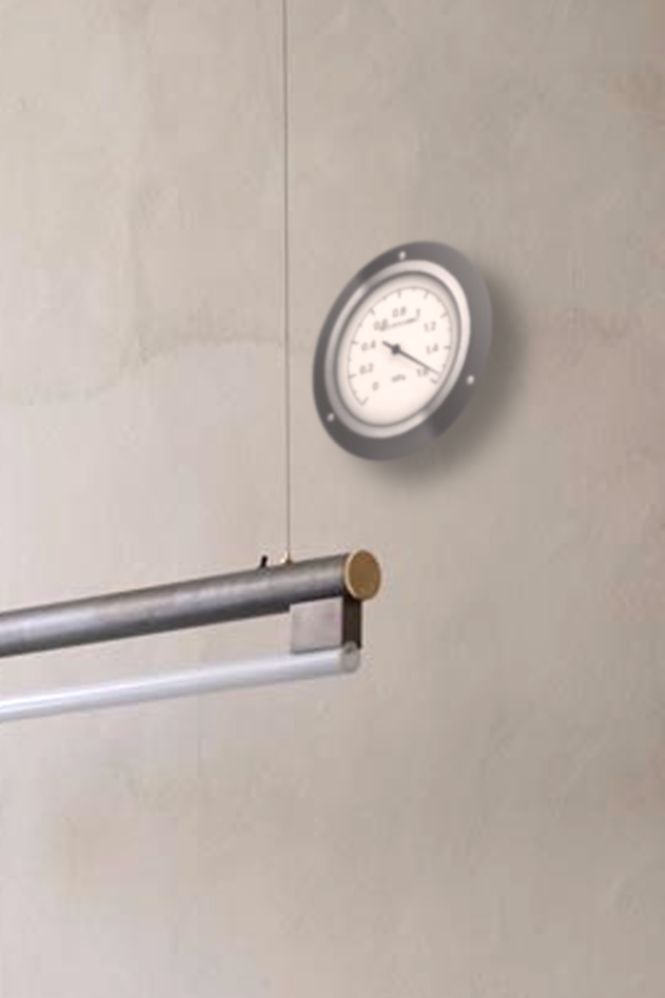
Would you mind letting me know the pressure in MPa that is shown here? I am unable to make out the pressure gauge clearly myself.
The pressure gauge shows 1.55 MPa
